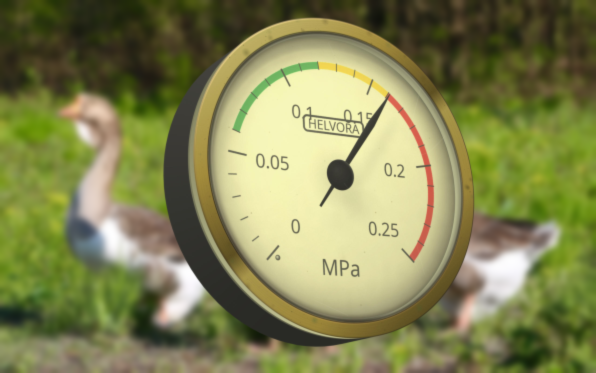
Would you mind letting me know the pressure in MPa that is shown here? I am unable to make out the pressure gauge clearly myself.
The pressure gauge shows 0.16 MPa
